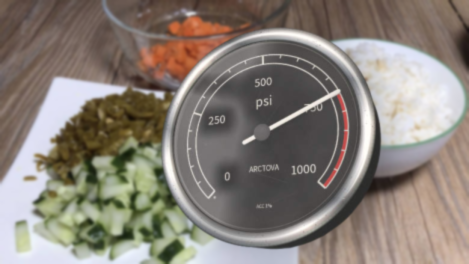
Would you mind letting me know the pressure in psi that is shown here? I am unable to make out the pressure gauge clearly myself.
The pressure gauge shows 750 psi
